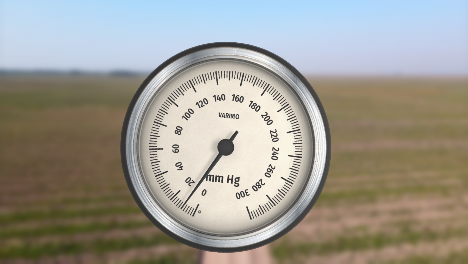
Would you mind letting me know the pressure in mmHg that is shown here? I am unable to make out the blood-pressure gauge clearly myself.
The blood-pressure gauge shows 10 mmHg
